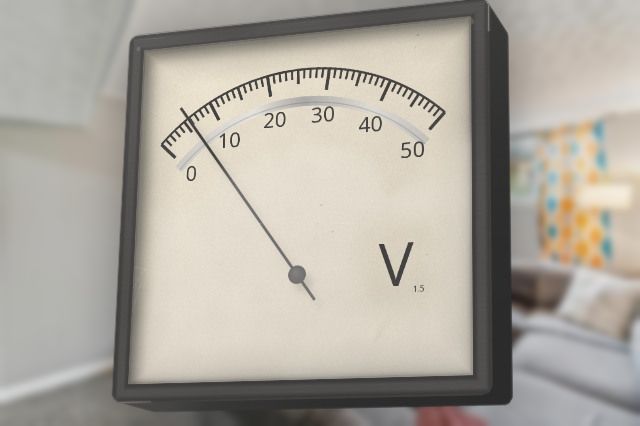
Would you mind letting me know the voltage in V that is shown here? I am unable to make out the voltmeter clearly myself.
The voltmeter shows 6 V
